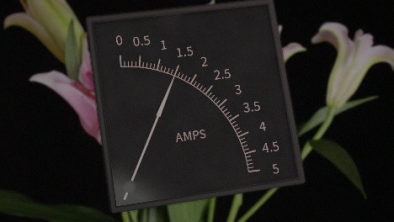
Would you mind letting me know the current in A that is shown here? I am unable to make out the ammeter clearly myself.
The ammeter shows 1.5 A
